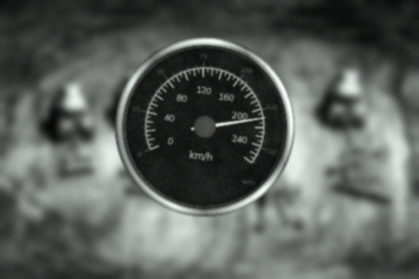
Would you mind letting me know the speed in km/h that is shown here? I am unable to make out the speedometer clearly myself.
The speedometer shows 210 km/h
